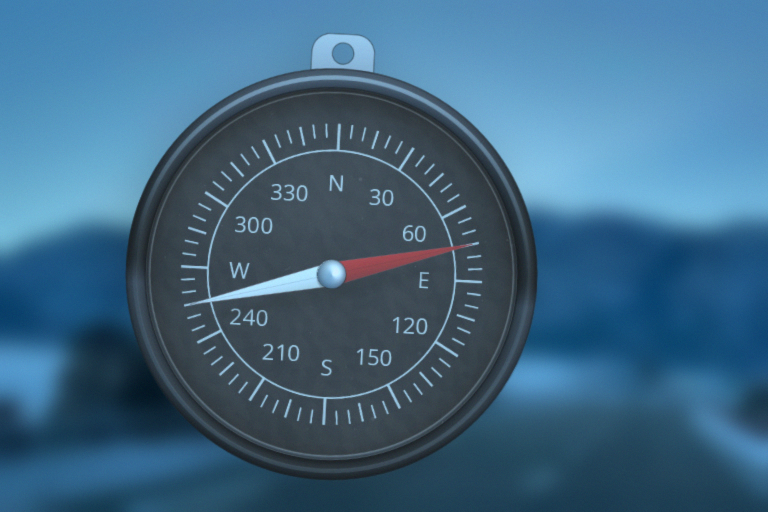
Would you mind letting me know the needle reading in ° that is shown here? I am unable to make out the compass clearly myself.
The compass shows 75 °
